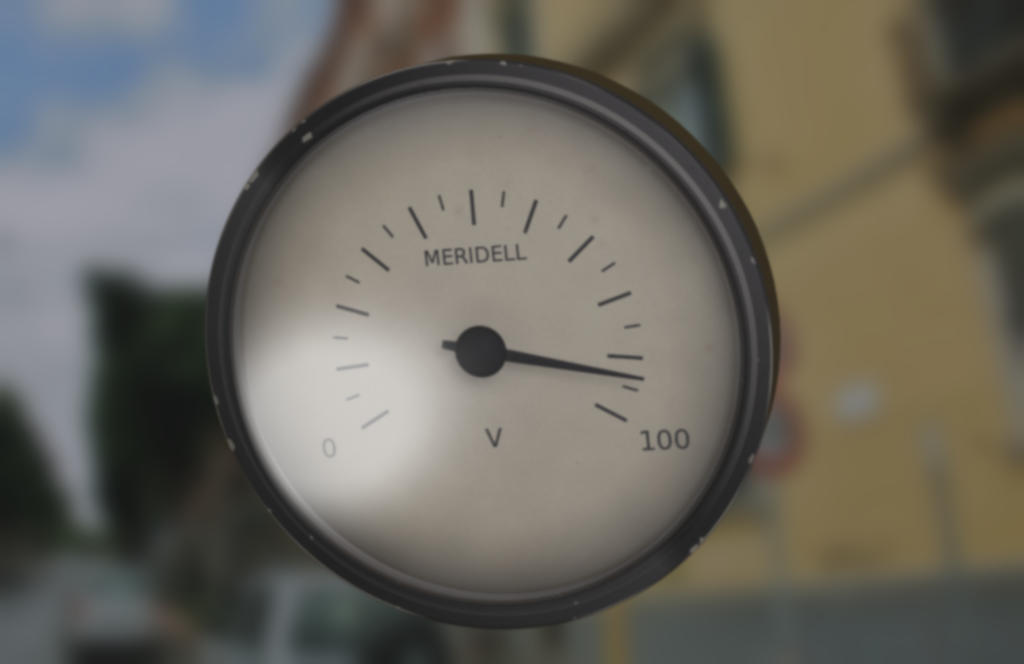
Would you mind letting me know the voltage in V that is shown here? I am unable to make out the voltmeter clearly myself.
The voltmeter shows 92.5 V
